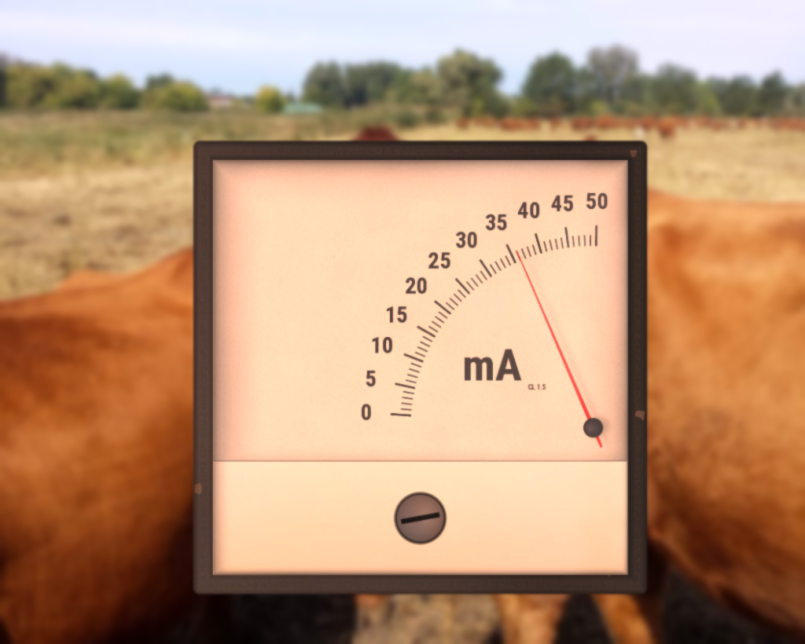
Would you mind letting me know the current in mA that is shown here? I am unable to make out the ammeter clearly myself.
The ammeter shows 36 mA
